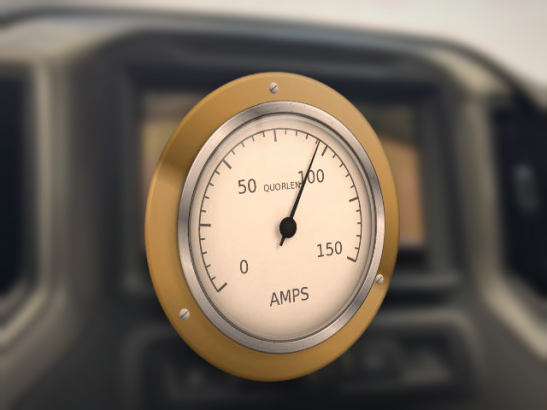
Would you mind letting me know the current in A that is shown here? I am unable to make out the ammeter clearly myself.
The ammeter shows 95 A
